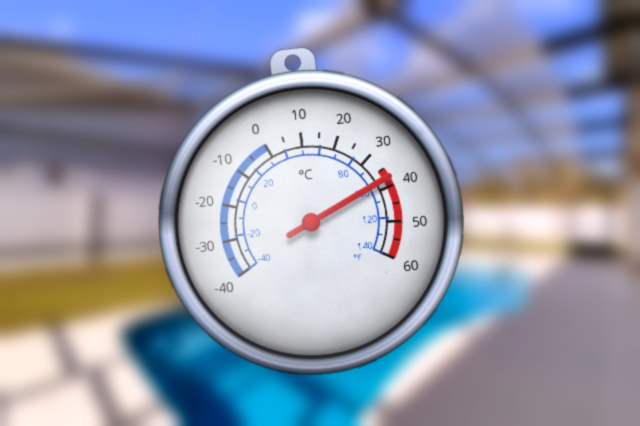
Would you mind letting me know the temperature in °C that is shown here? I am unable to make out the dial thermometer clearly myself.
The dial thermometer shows 37.5 °C
